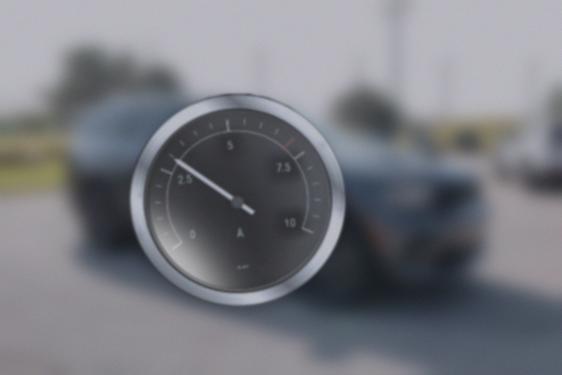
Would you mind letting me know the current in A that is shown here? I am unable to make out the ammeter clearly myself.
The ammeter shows 3 A
